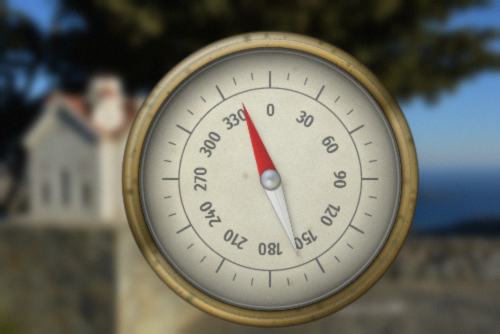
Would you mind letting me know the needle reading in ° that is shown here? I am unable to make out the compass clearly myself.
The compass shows 340 °
